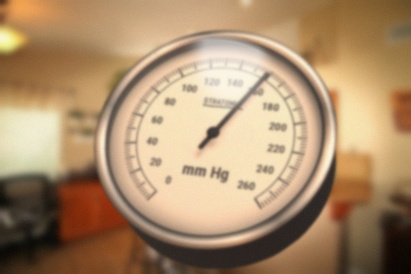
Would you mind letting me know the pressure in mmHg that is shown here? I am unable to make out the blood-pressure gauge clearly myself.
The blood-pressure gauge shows 160 mmHg
